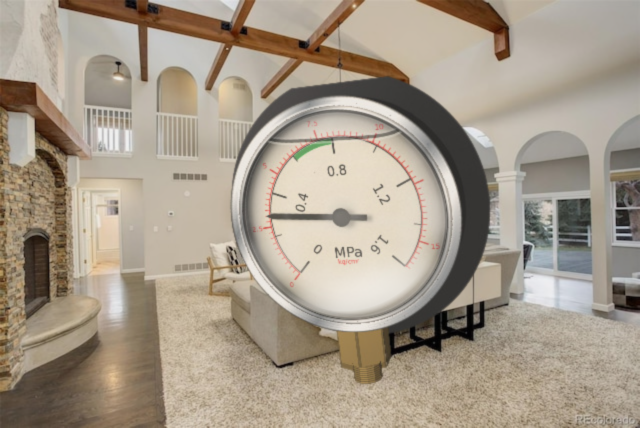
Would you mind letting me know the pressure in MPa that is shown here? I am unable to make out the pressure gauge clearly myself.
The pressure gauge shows 0.3 MPa
